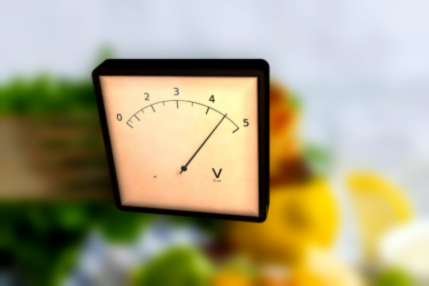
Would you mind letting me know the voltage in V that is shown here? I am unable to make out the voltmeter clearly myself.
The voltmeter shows 4.5 V
